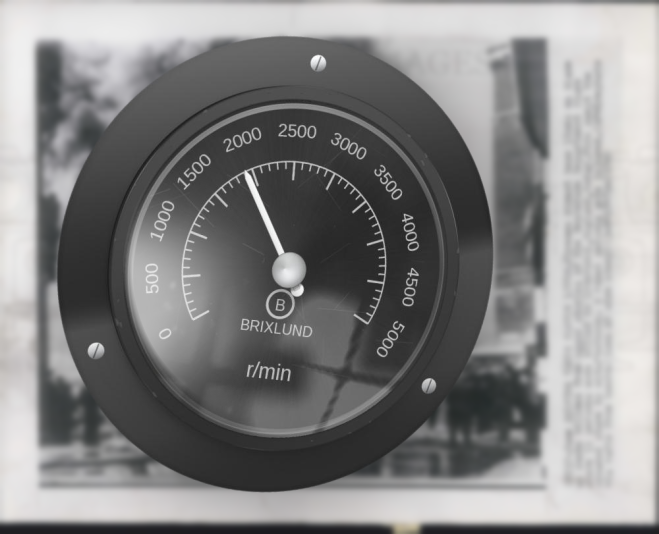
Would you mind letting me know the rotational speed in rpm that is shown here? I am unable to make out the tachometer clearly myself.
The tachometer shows 1900 rpm
